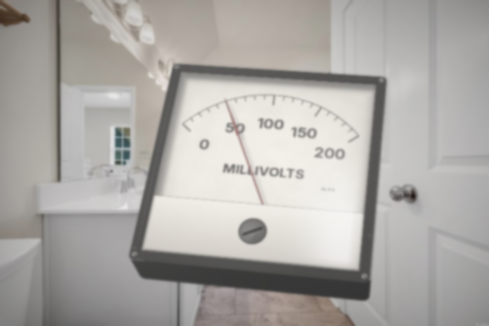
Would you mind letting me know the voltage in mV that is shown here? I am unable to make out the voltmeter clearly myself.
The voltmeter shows 50 mV
